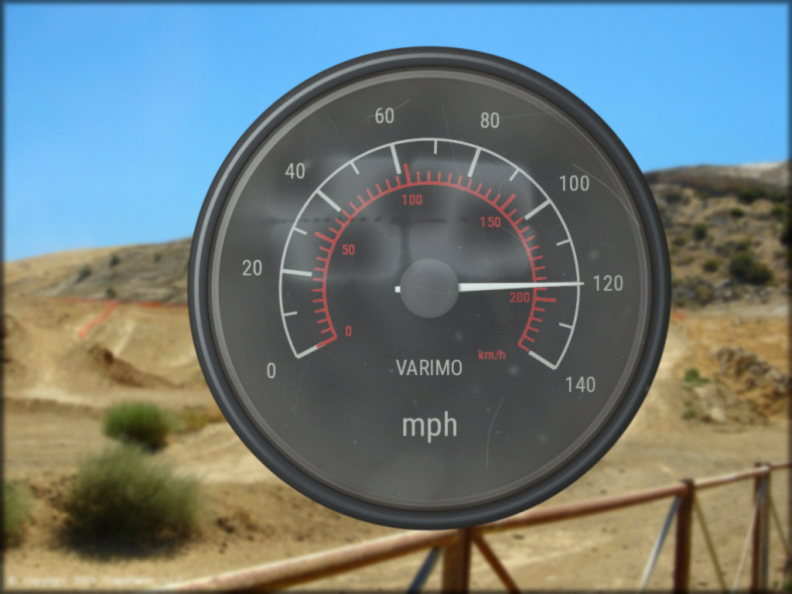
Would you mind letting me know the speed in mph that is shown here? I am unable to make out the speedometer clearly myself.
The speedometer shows 120 mph
